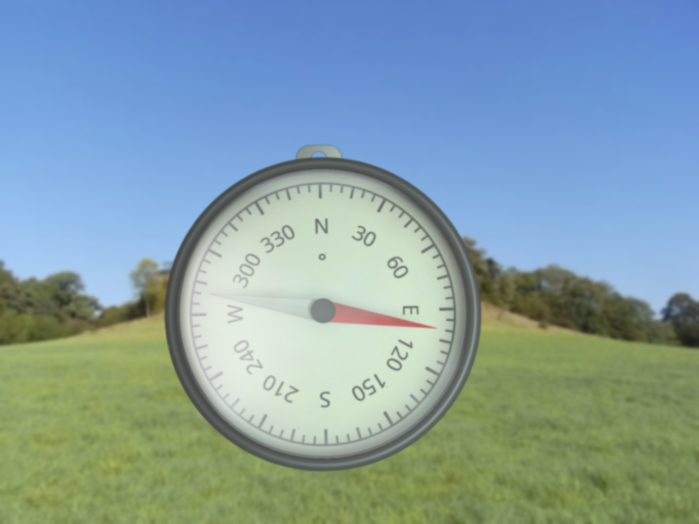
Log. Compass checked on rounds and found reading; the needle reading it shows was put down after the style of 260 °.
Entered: 100 °
